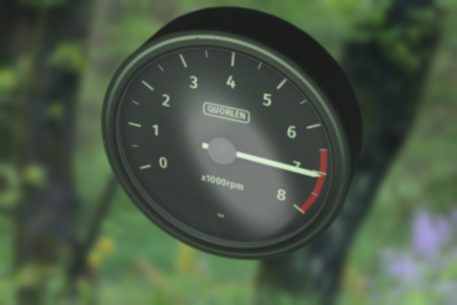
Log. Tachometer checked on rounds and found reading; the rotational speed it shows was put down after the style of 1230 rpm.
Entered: 7000 rpm
